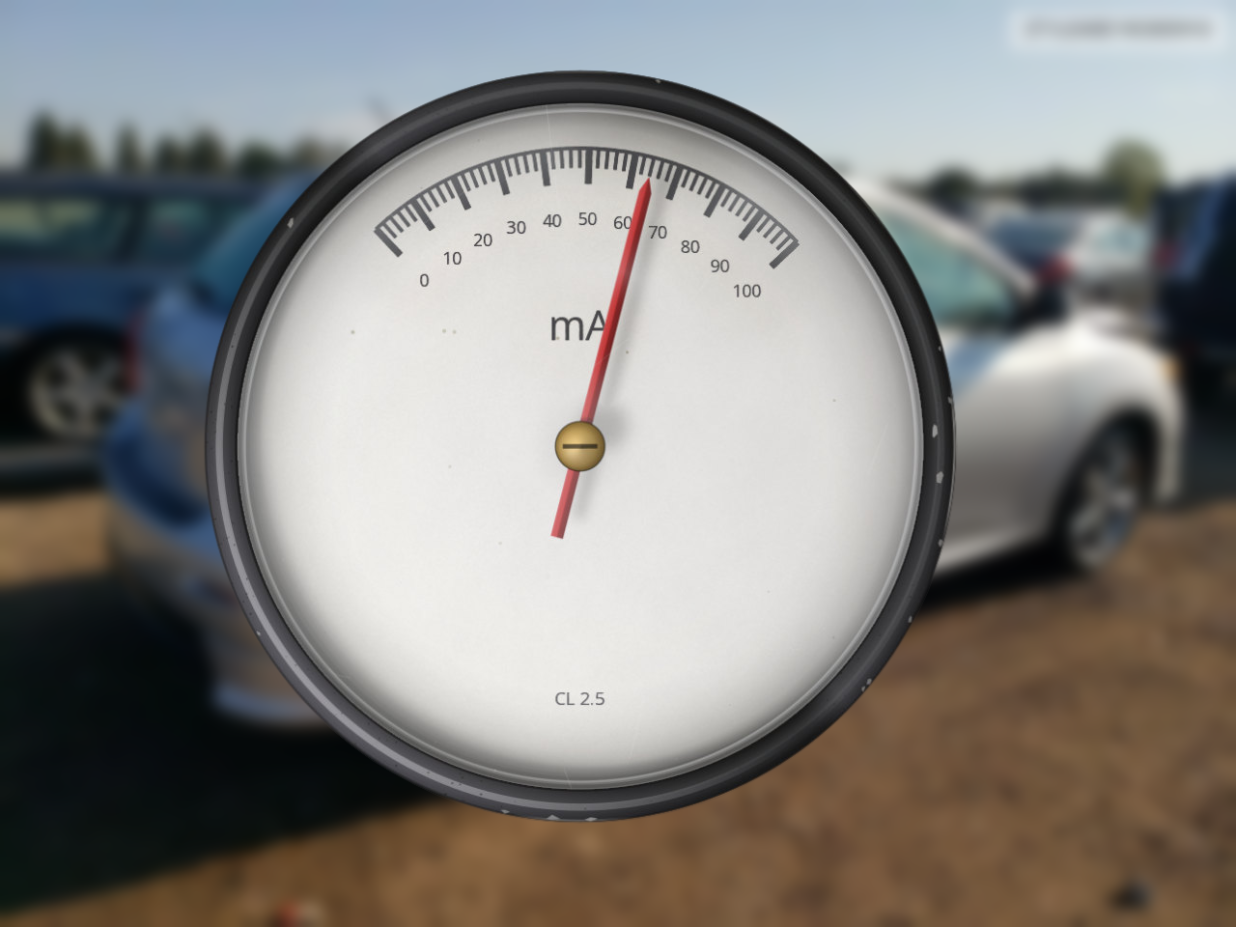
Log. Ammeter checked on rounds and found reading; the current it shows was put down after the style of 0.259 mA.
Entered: 64 mA
